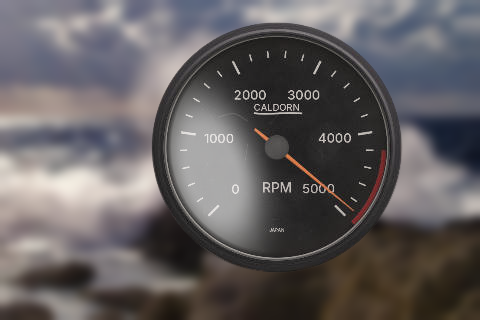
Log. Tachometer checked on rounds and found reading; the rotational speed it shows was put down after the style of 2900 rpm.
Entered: 4900 rpm
